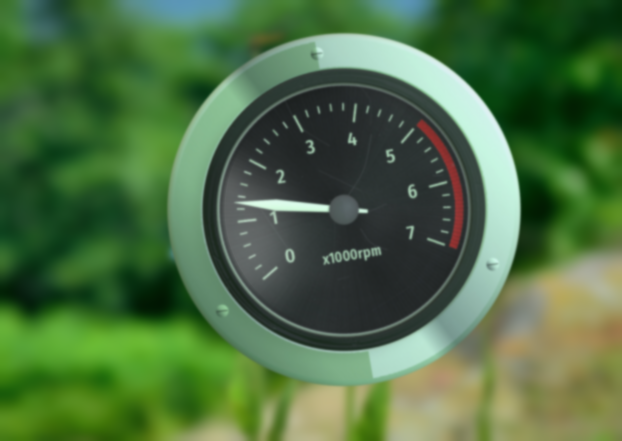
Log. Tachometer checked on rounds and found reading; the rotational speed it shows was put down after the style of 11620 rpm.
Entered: 1300 rpm
